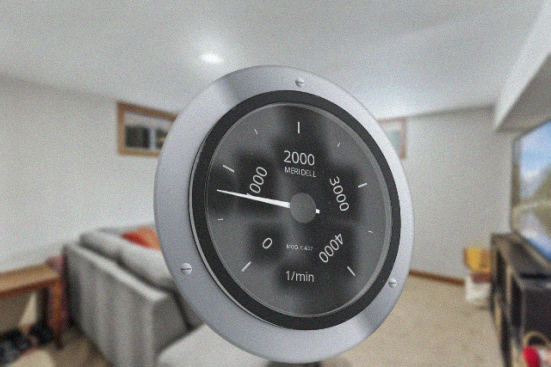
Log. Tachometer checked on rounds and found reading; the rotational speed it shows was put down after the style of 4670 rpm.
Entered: 750 rpm
